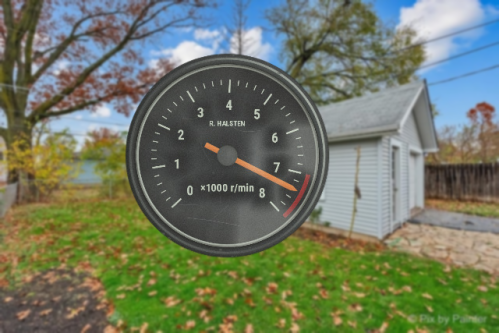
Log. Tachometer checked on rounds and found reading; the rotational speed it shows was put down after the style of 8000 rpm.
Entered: 7400 rpm
